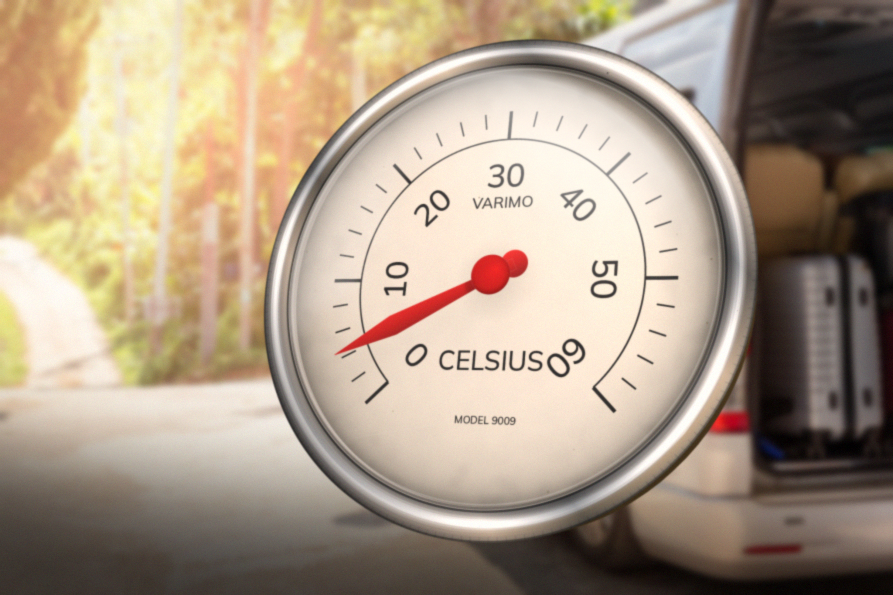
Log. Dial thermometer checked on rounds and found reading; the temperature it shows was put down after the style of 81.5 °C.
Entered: 4 °C
